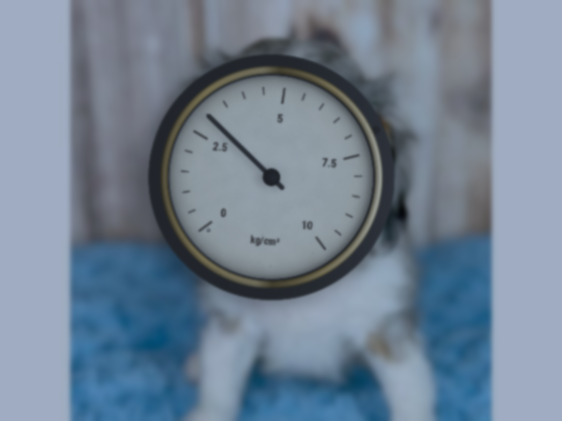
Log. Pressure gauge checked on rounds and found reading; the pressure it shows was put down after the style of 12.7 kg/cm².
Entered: 3 kg/cm²
